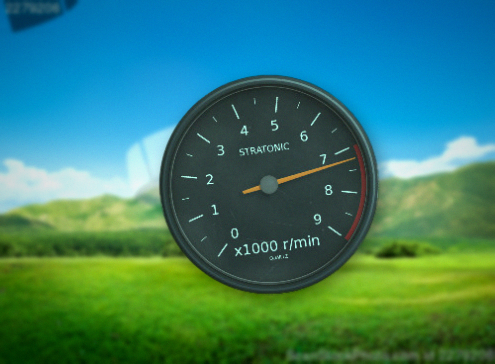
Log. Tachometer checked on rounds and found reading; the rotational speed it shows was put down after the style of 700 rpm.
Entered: 7250 rpm
